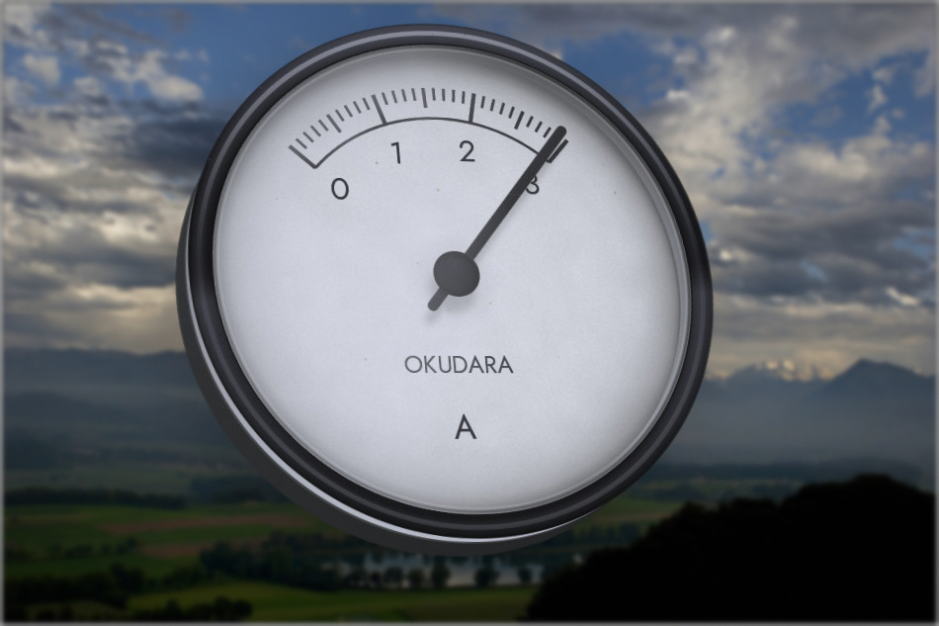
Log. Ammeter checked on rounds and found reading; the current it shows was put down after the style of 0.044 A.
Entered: 2.9 A
